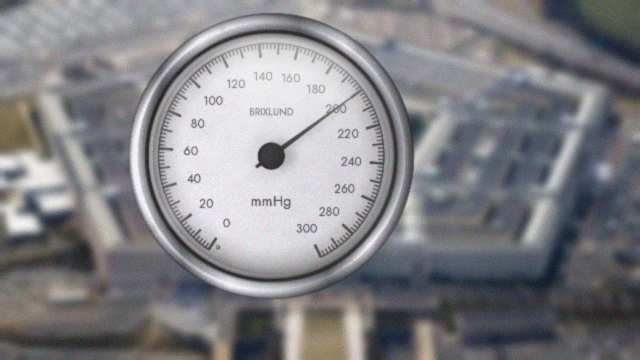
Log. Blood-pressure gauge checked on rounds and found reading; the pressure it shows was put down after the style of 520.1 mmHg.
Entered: 200 mmHg
